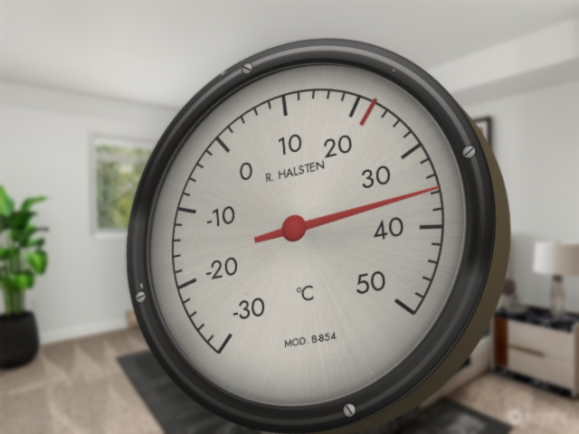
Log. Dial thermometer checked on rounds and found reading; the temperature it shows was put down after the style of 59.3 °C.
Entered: 36 °C
